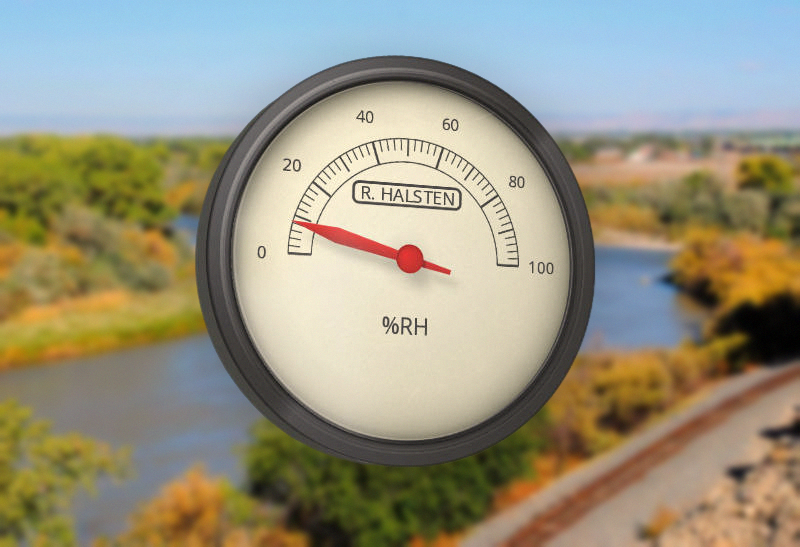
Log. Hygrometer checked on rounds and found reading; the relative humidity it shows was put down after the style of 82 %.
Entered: 8 %
